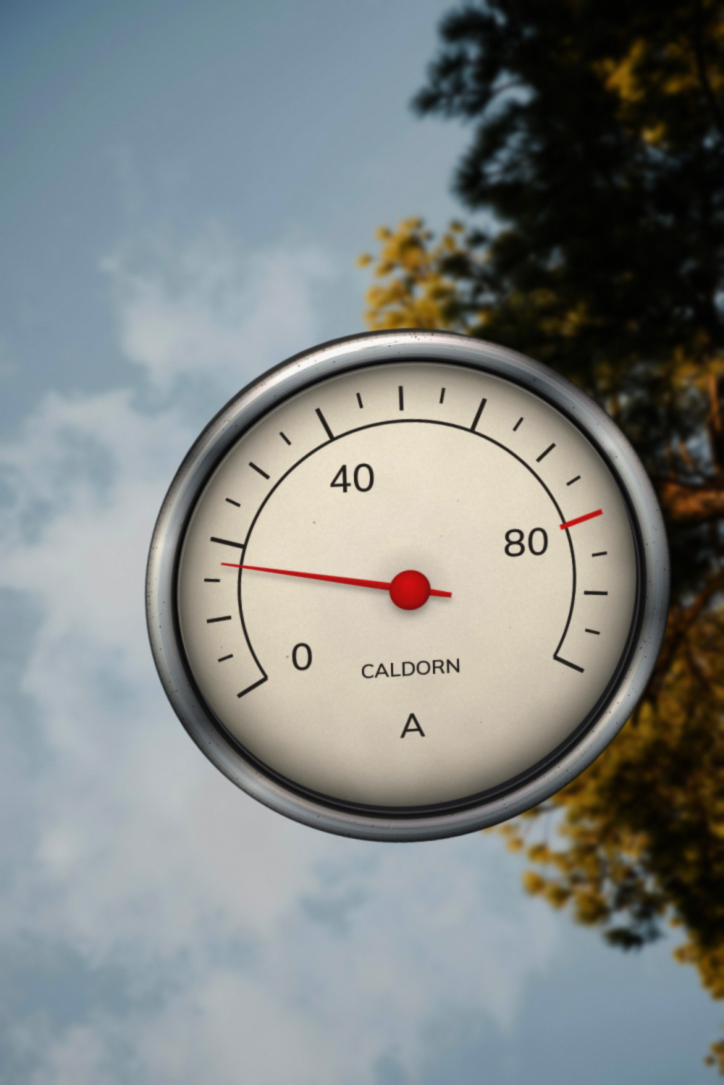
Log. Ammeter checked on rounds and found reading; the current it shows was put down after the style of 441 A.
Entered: 17.5 A
